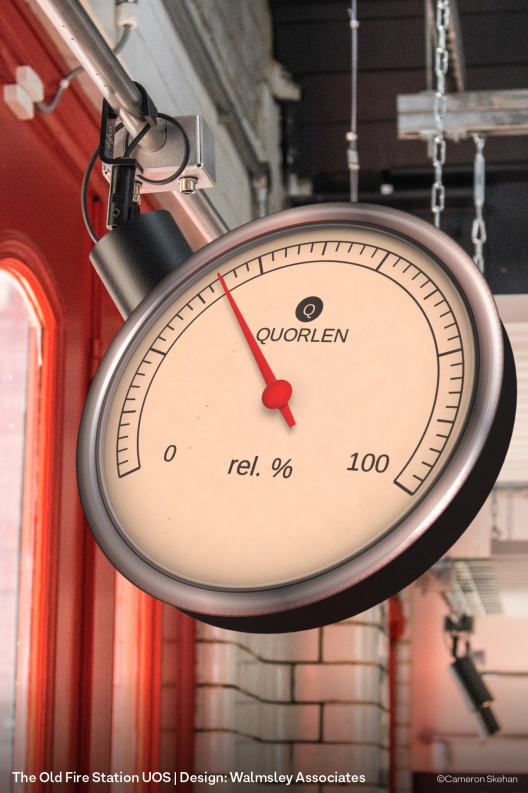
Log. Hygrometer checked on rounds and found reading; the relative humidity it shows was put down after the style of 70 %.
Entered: 34 %
